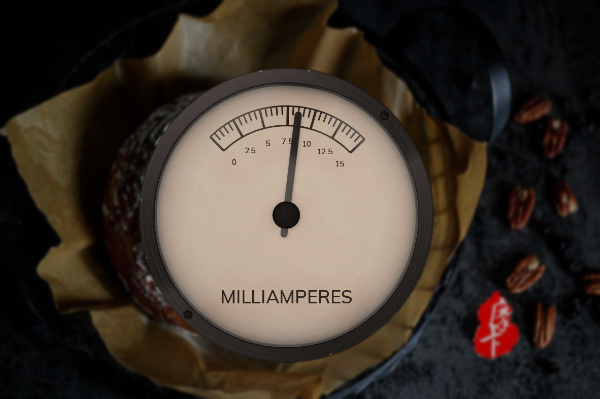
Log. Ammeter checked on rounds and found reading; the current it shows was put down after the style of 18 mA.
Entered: 8.5 mA
